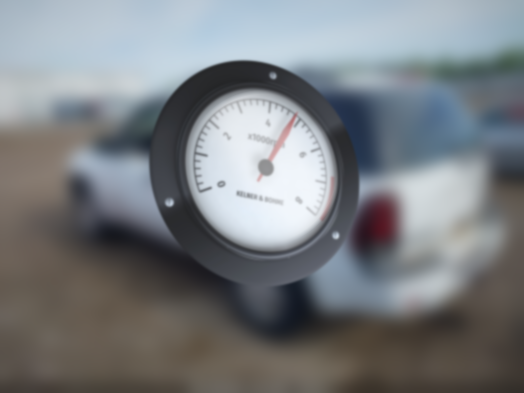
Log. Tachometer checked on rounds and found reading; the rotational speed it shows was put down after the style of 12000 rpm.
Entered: 4800 rpm
